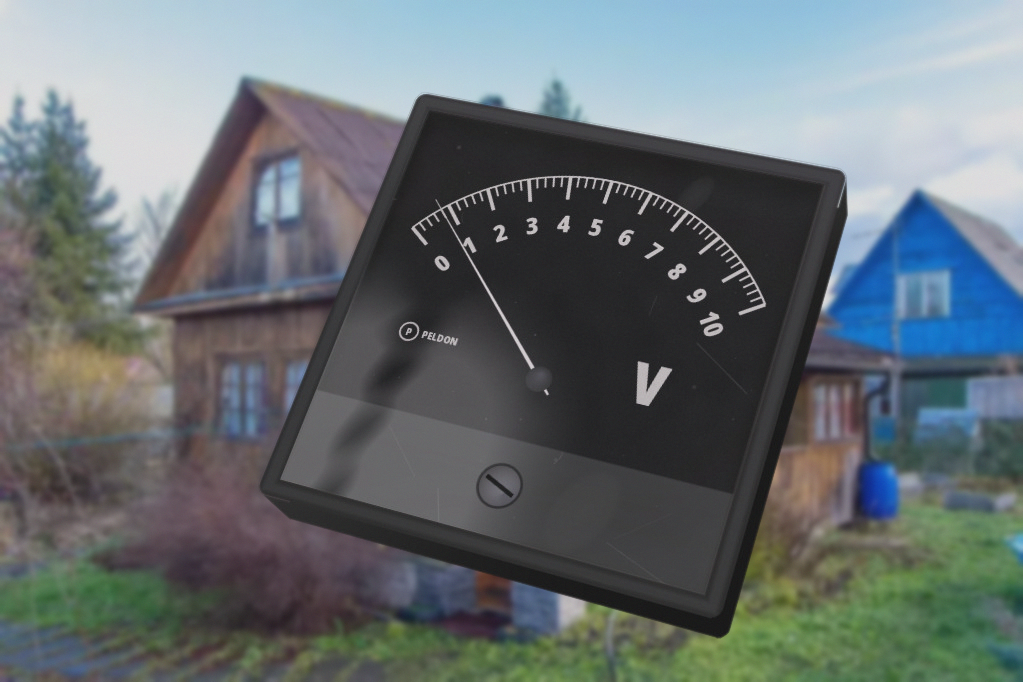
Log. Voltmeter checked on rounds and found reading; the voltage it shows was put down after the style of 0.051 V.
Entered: 0.8 V
